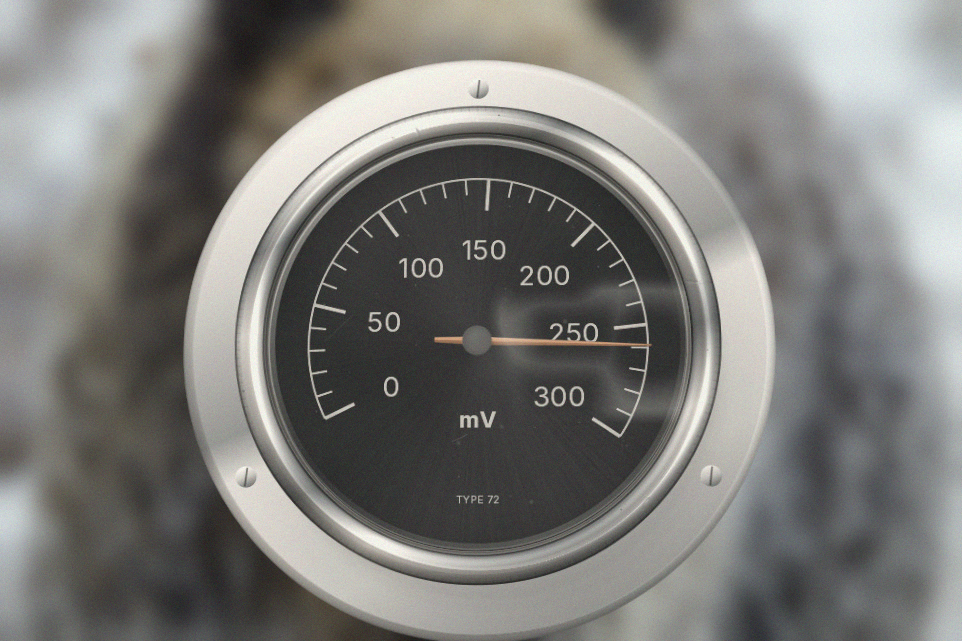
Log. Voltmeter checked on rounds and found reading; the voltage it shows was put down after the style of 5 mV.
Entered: 260 mV
